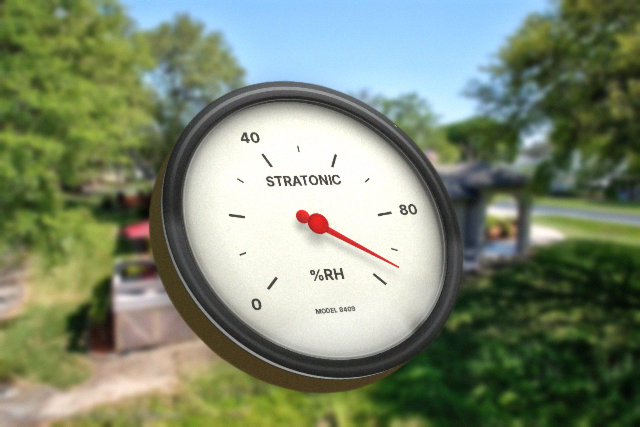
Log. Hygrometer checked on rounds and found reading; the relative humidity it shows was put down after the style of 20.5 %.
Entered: 95 %
